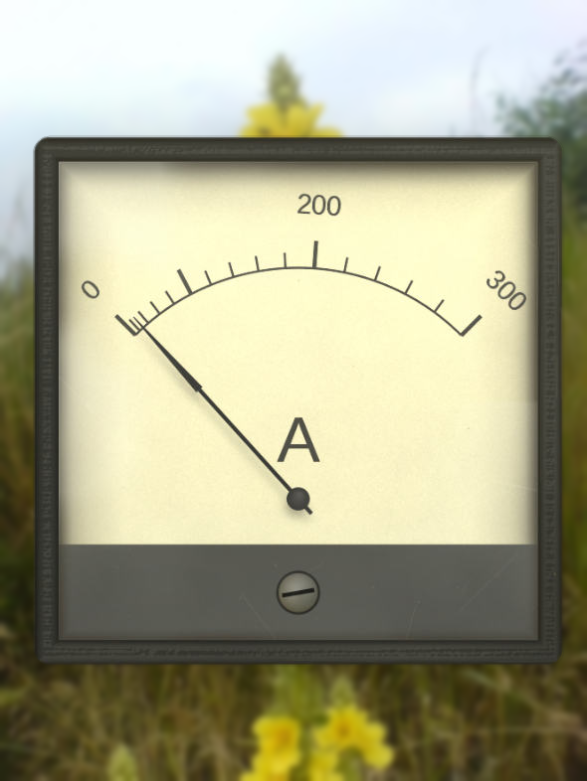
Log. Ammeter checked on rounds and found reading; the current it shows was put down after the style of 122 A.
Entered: 30 A
